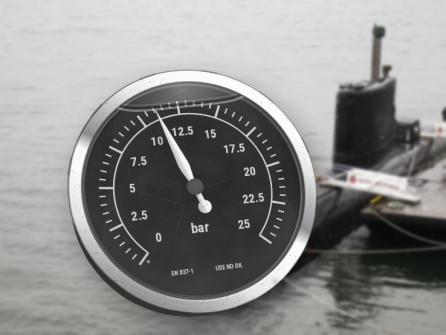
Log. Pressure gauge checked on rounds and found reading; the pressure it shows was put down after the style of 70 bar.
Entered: 11 bar
